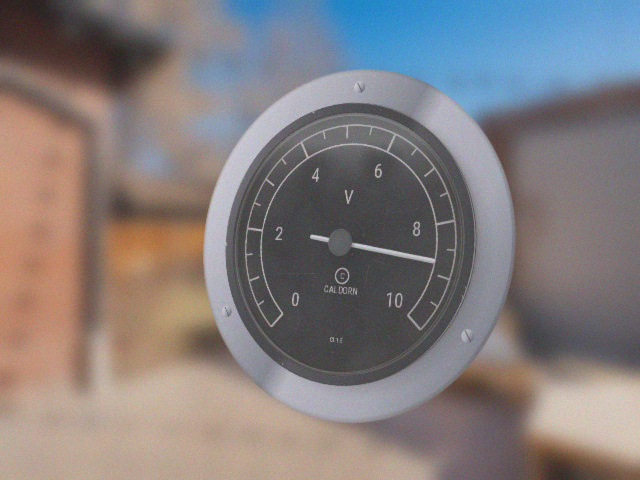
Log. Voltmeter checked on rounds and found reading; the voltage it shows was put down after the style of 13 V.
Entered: 8.75 V
